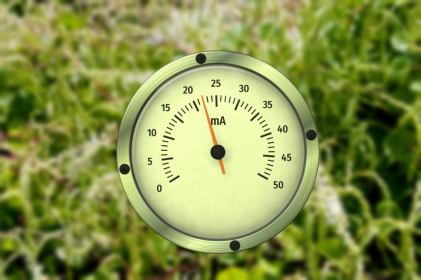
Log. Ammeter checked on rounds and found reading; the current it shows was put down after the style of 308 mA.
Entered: 22 mA
